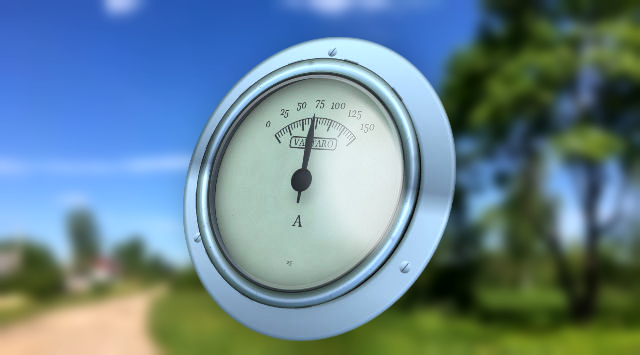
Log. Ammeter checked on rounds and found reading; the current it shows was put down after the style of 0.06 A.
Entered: 75 A
